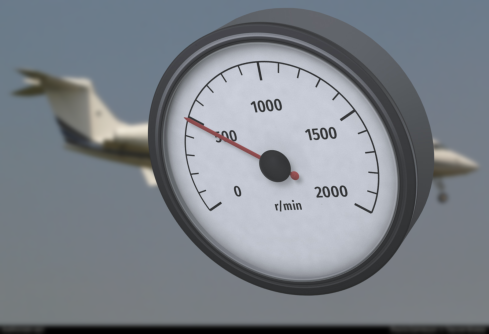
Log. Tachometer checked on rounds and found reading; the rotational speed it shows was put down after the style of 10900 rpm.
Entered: 500 rpm
